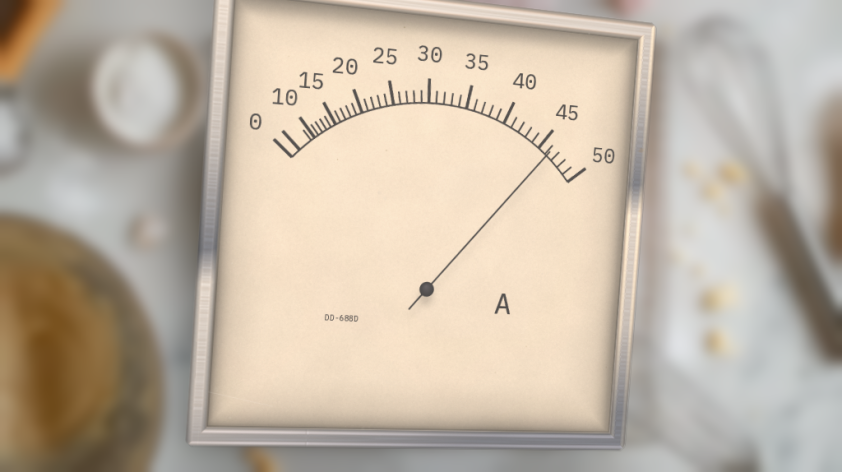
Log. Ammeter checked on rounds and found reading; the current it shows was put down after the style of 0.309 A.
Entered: 46 A
